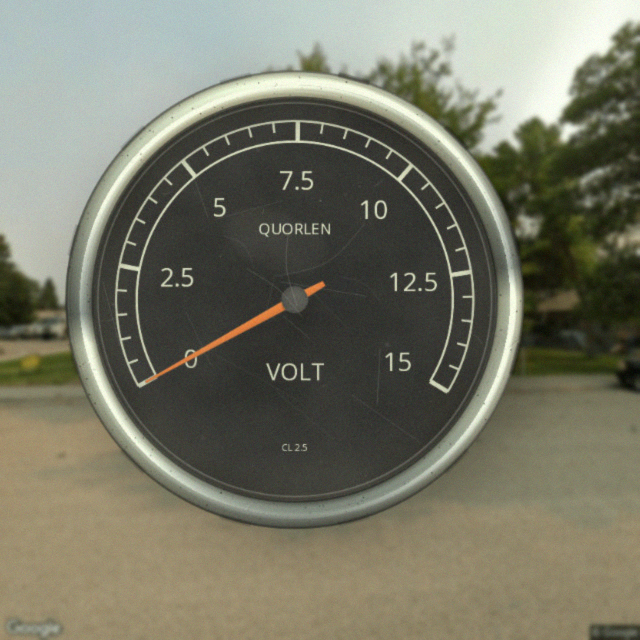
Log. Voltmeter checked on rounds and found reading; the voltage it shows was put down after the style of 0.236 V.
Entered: 0 V
